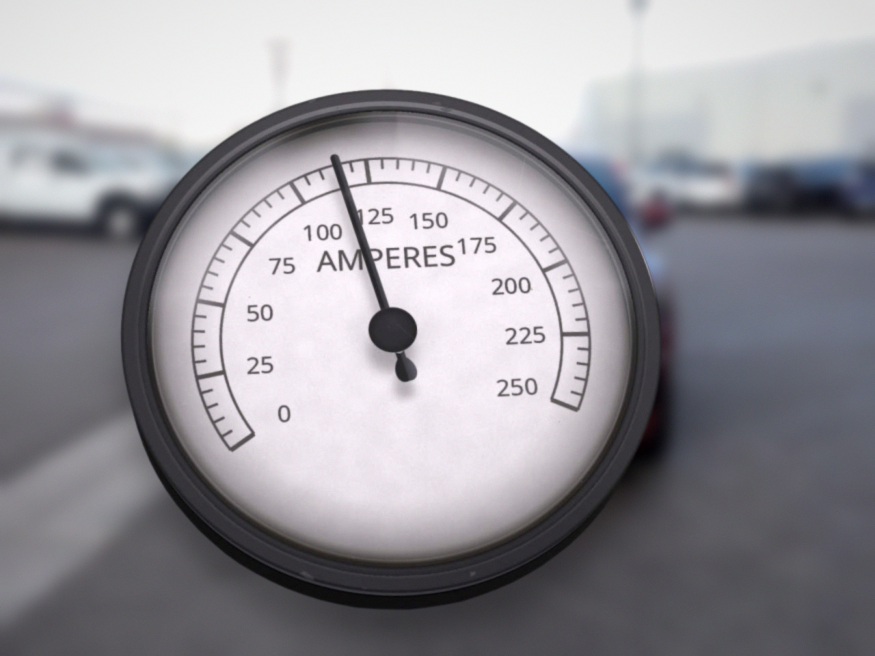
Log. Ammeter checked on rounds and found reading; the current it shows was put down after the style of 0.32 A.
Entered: 115 A
